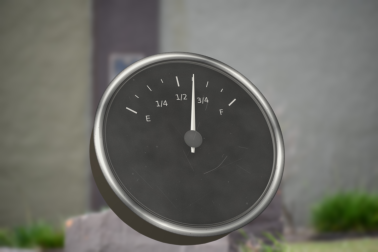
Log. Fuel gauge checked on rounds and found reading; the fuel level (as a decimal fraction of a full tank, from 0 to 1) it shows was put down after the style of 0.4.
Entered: 0.625
